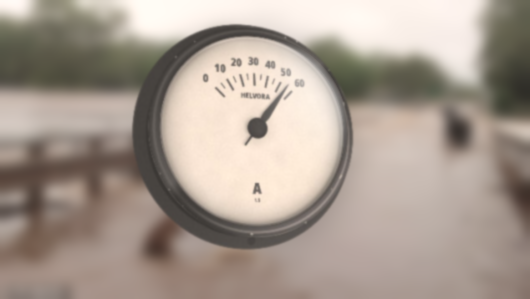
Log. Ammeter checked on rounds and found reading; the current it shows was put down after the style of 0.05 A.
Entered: 55 A
